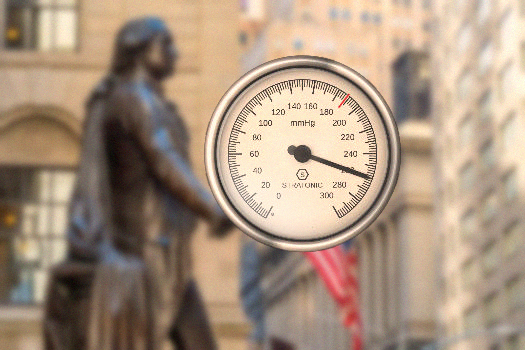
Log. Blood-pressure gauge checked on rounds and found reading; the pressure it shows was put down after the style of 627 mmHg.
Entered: 260 mmHg
